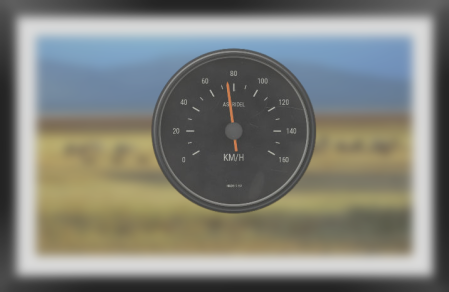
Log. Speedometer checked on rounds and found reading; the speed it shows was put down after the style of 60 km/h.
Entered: 75 km/h
